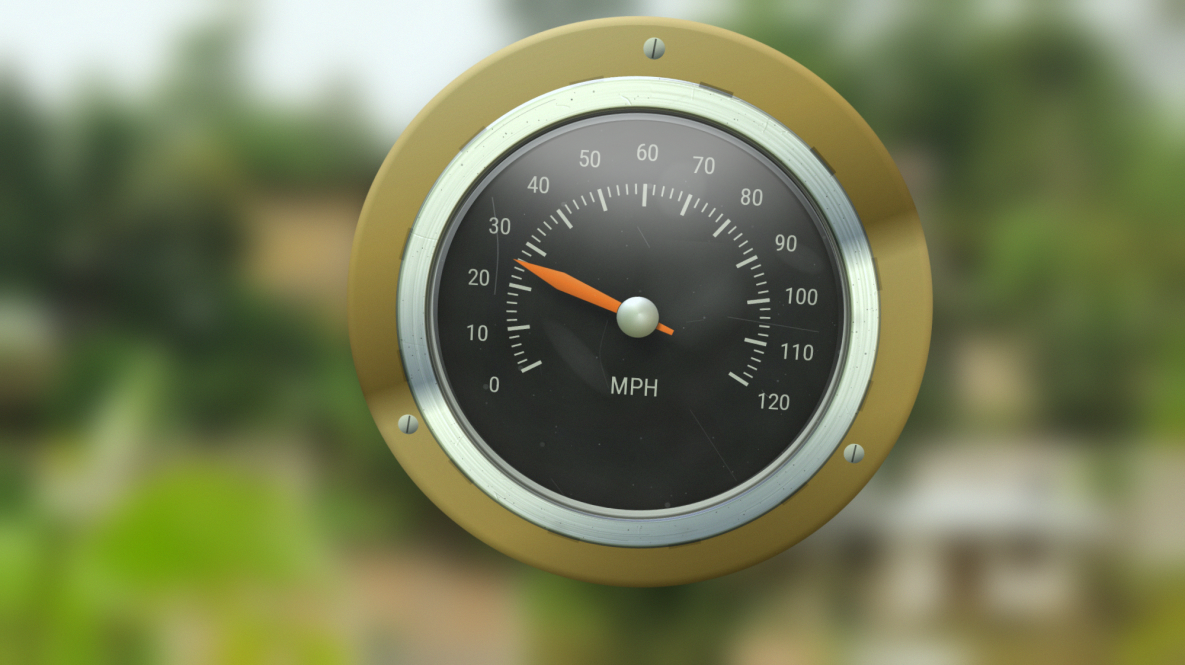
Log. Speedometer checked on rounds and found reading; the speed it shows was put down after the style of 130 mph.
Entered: 26 mph
